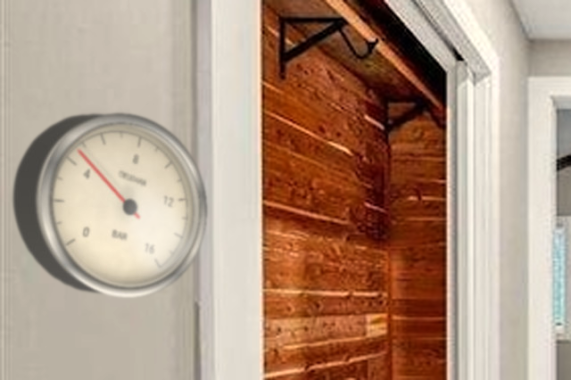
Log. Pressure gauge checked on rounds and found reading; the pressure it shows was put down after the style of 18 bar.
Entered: 4.5 bar
